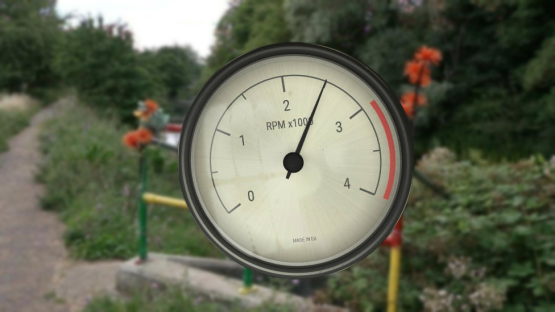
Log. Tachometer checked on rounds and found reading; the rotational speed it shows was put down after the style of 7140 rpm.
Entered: 2500 rpm
